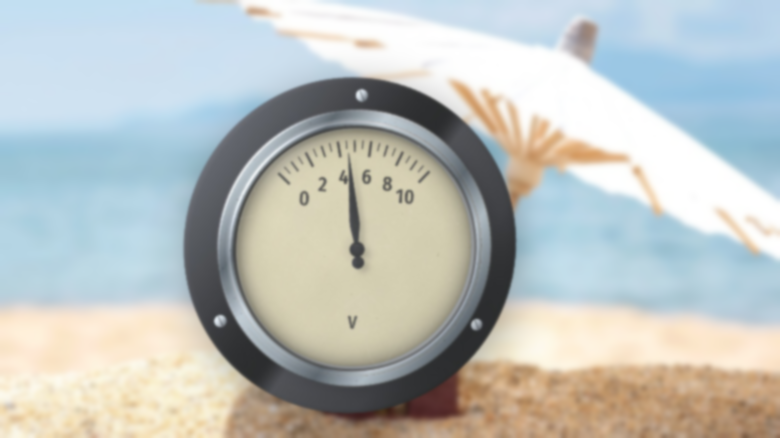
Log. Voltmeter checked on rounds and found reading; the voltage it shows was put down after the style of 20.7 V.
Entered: 4.5 V
